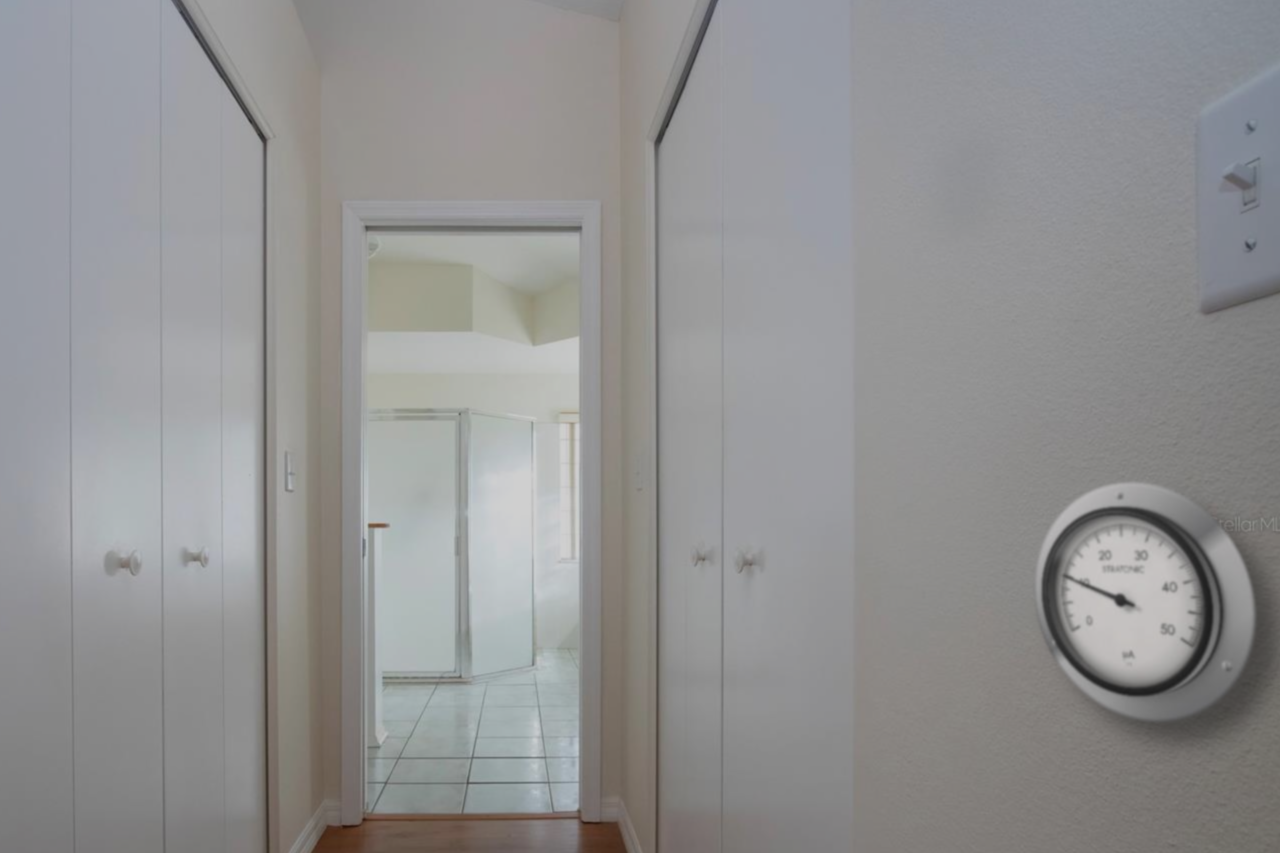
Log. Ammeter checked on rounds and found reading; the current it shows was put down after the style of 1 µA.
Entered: 10 µA
